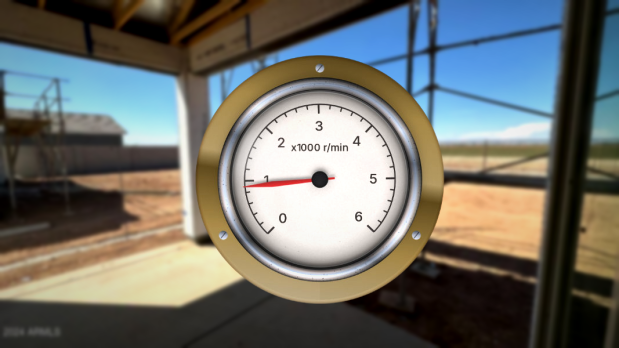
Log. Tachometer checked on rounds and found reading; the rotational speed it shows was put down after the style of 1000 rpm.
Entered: 900 rpm
